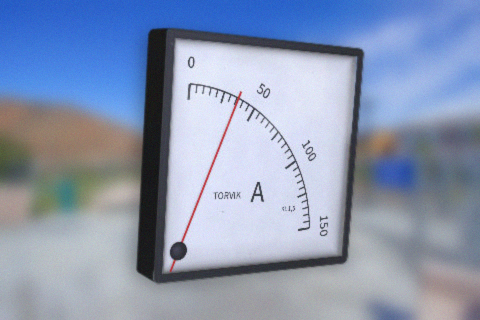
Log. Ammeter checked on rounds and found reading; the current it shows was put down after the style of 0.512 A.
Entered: 35 A
